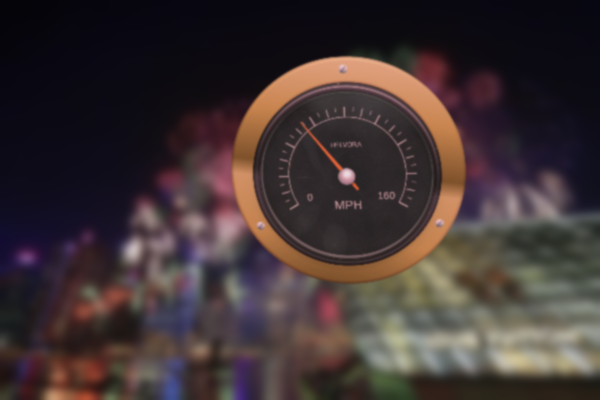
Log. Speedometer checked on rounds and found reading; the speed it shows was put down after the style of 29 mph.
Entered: 55 mph
